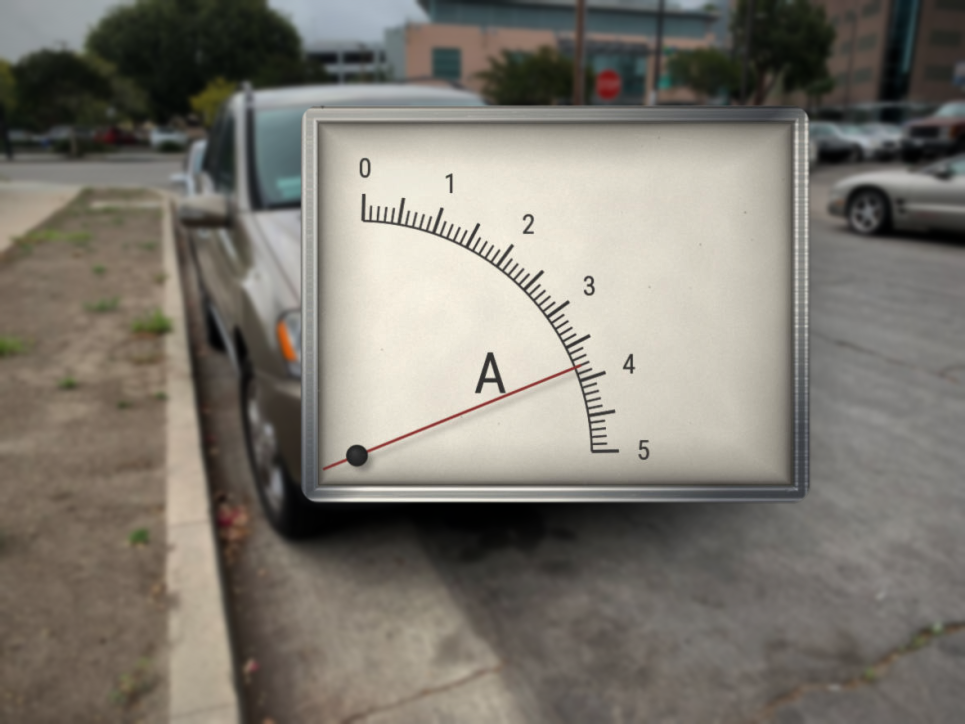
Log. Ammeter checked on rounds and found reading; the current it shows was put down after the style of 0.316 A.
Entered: 3.8 A
